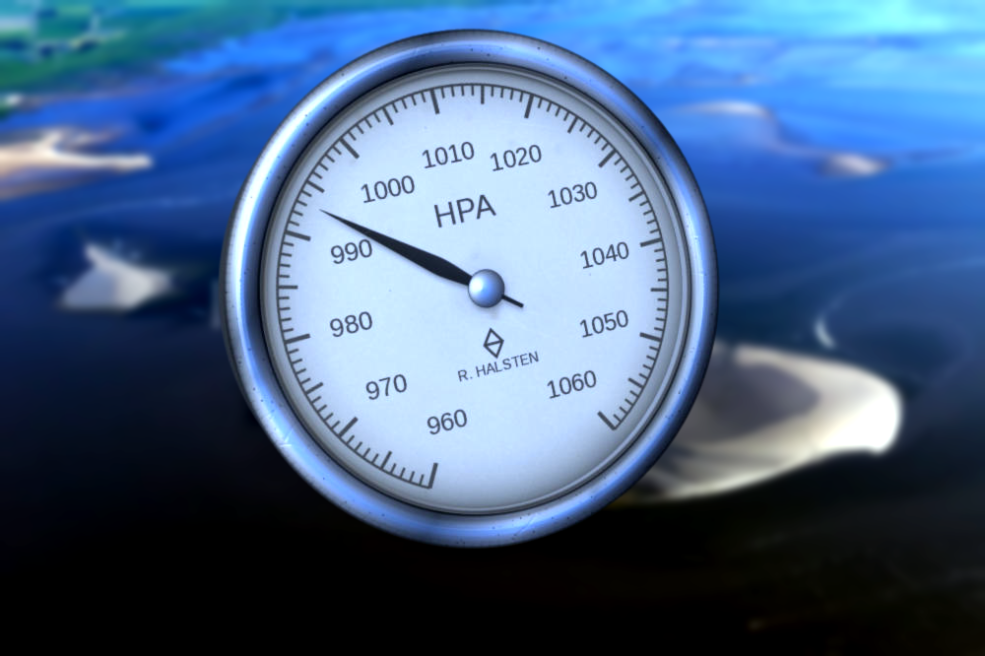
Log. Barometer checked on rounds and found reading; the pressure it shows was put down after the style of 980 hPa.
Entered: 993 hPa
